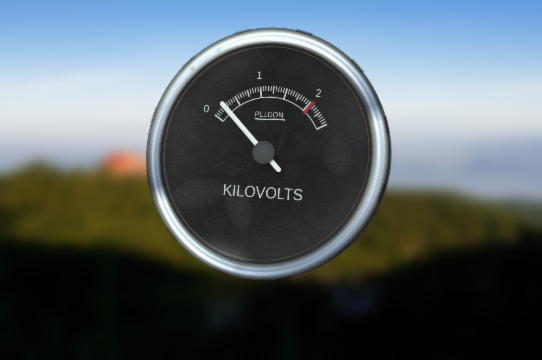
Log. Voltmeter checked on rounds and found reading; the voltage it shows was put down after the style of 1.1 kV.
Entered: 0.25 kV
